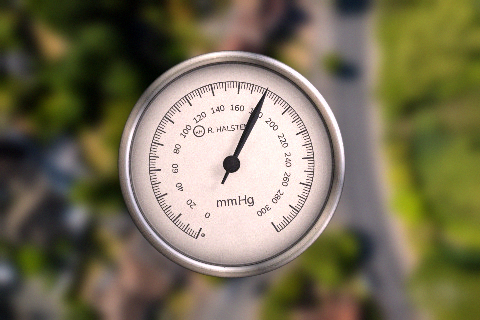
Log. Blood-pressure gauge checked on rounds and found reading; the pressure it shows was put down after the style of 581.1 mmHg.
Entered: 180 mmHg
